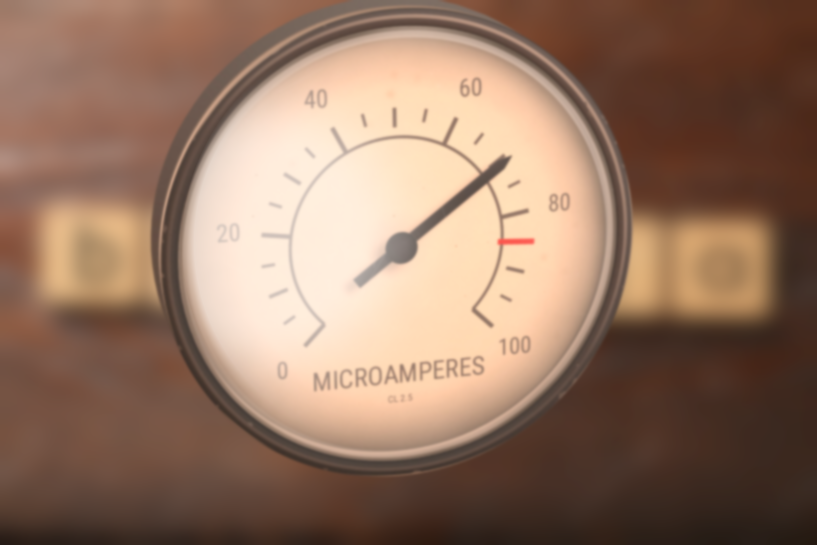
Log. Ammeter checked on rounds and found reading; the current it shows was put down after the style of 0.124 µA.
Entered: 70 µA
